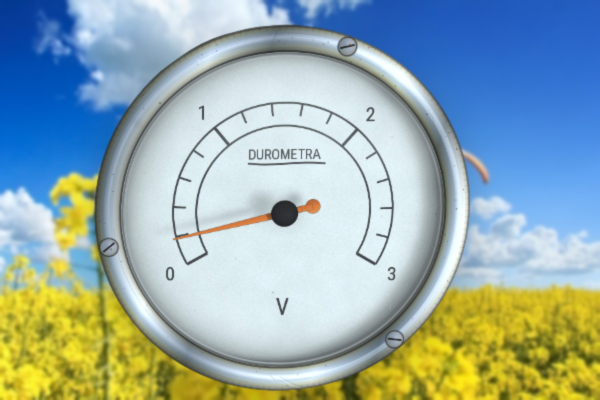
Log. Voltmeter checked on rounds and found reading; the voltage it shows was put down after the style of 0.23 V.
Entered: 0.2 V
